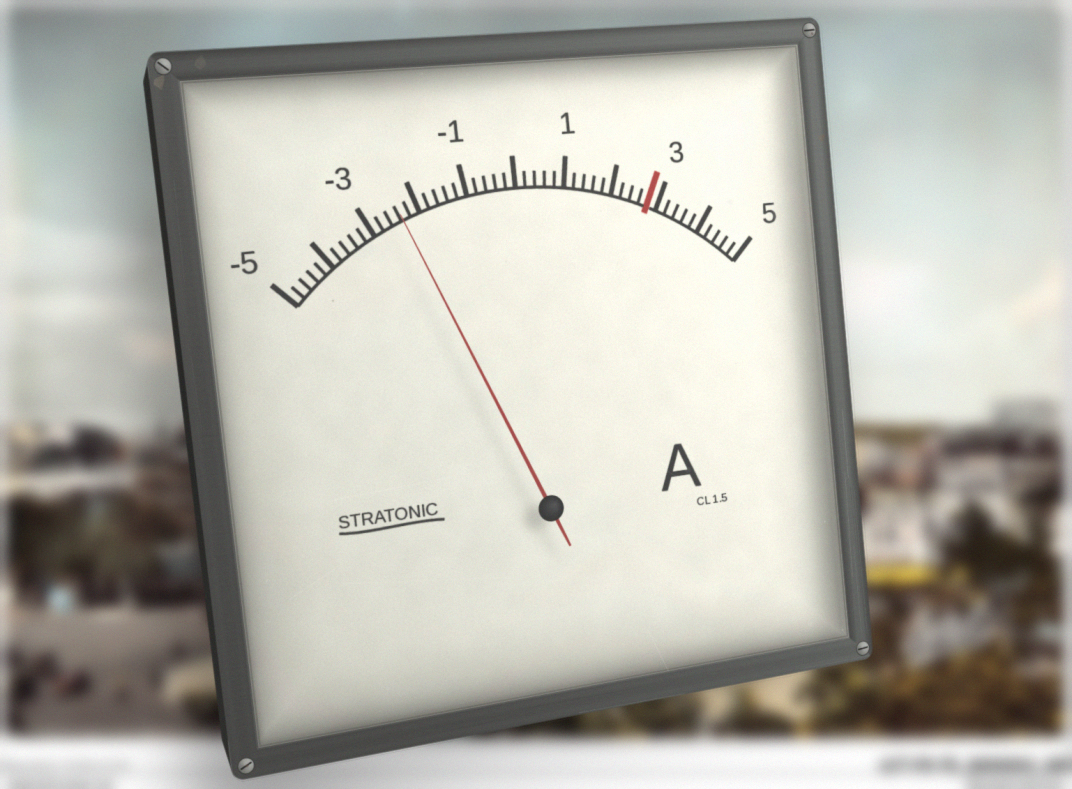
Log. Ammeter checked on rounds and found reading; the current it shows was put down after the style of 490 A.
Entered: -2.4 A
